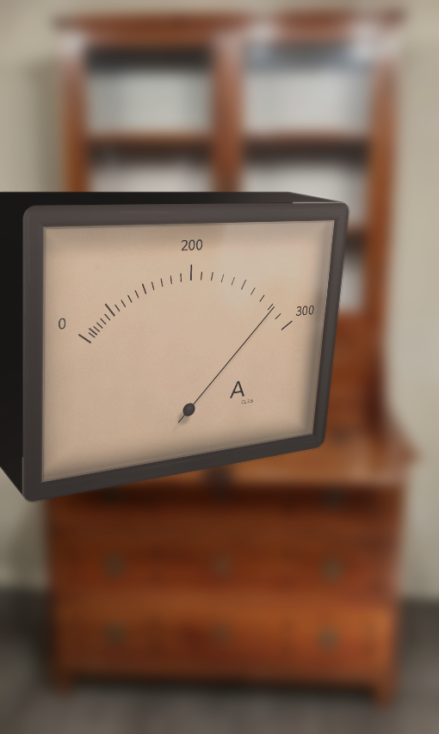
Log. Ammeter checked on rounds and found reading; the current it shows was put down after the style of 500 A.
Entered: 280 A
